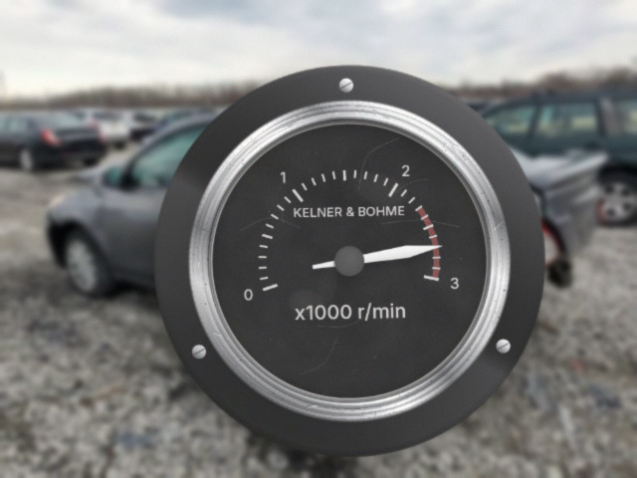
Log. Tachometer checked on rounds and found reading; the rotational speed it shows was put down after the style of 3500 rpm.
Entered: 2700 rpm
